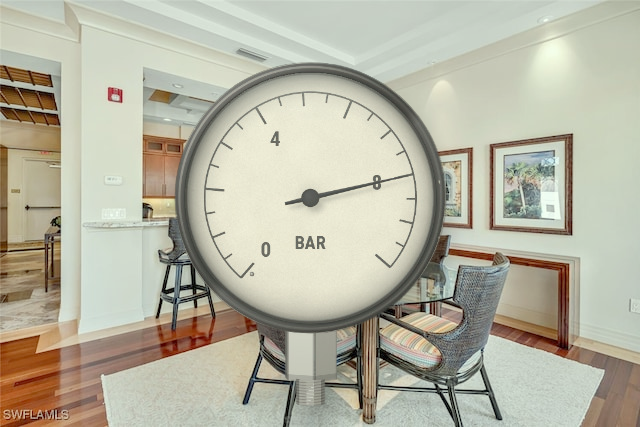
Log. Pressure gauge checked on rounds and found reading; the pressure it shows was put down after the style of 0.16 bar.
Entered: 8 bar
